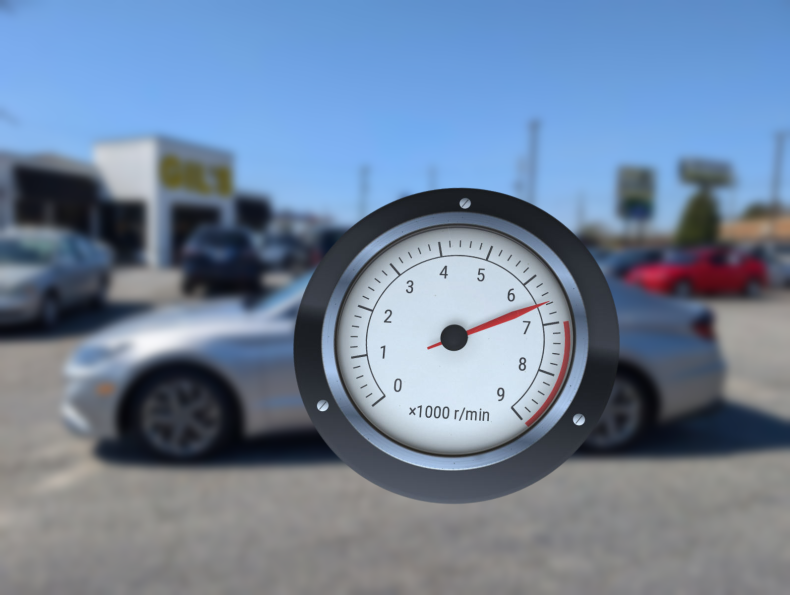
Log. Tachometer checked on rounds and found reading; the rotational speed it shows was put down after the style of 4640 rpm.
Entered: 6600 rpm
